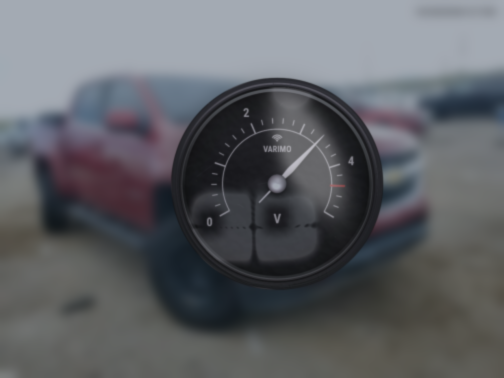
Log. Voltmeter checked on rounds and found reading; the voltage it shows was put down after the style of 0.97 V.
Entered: 3.4 V
